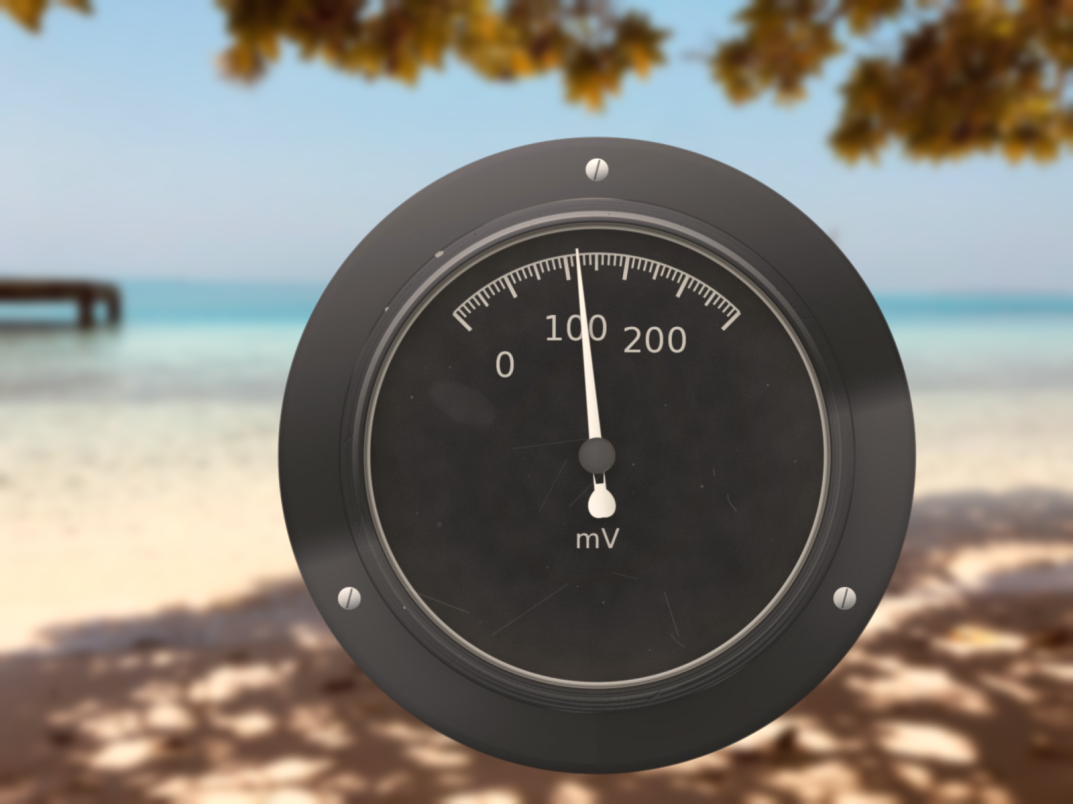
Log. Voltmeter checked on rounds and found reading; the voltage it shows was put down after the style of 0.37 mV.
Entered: 110 mV
